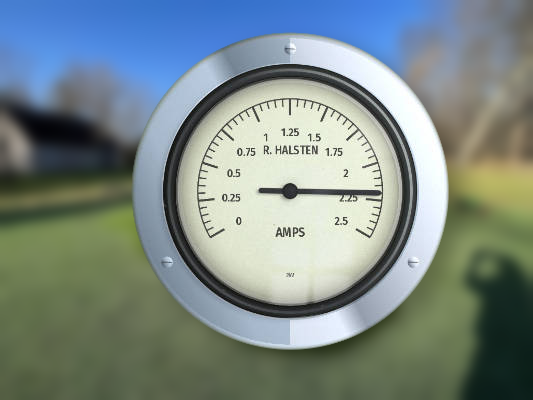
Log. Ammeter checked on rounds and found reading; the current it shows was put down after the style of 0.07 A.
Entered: 2.2 A
